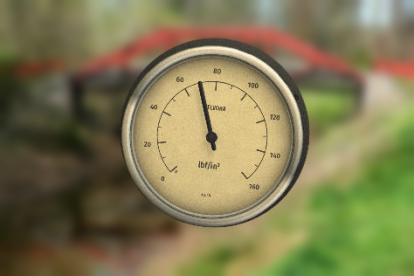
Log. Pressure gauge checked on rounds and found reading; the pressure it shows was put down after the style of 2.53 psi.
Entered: 70 psi
